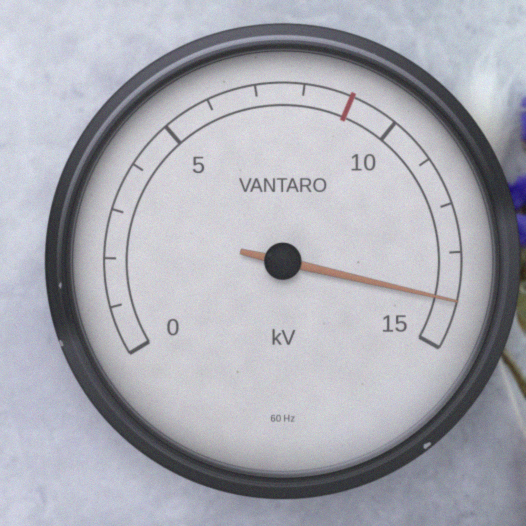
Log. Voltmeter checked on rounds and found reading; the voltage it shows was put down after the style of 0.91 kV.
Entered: 14 kV
